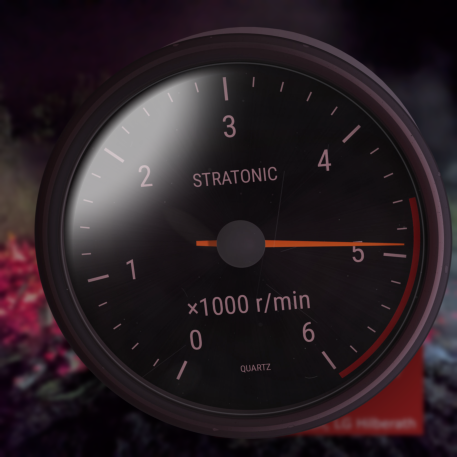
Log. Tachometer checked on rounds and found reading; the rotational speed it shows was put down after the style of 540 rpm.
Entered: 4900 rpm
